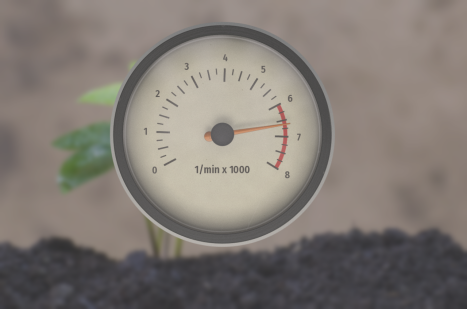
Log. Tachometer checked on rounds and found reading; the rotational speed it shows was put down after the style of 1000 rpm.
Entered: 6625 rpm
